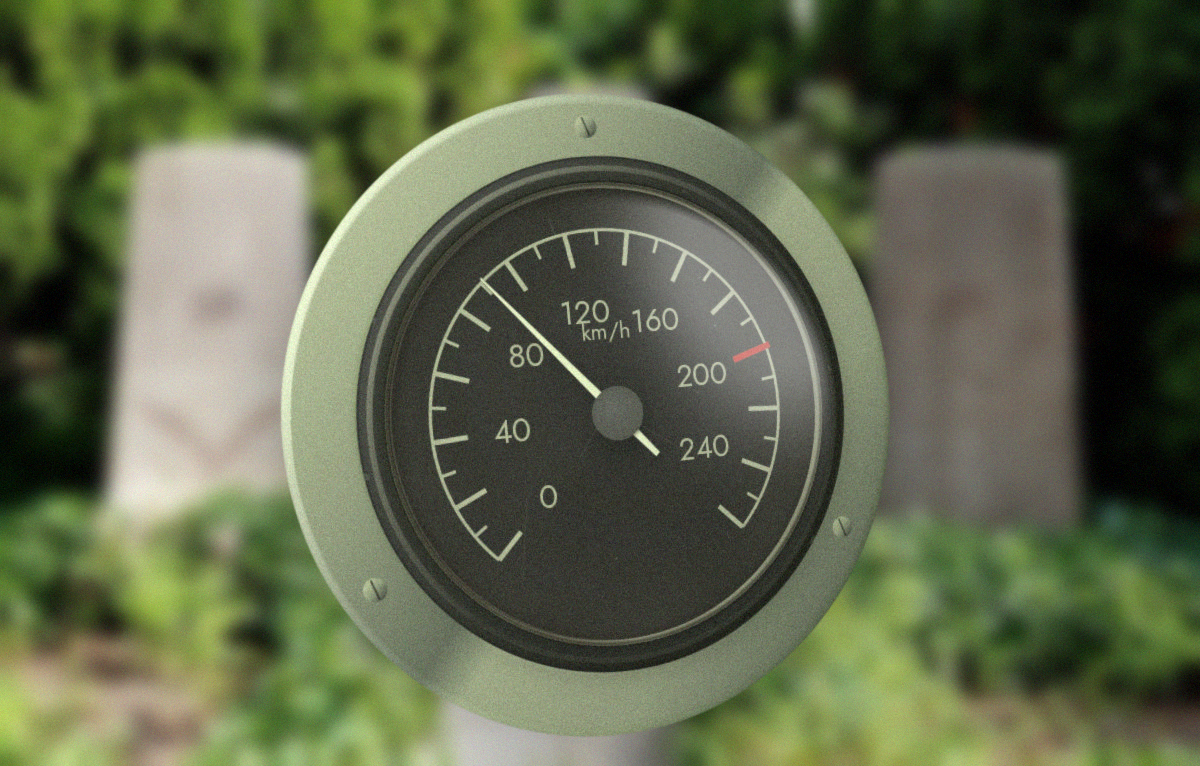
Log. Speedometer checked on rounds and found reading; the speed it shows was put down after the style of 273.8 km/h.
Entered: 90 km/h
